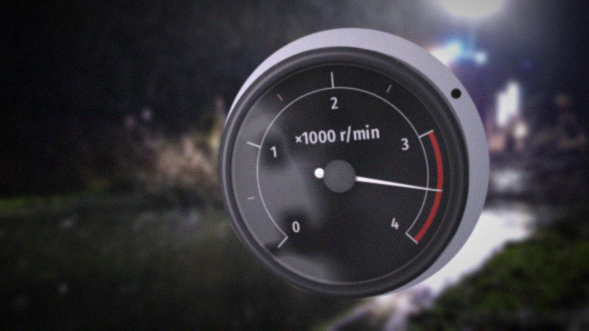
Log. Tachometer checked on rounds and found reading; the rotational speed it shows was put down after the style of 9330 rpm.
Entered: 3500 rpm
